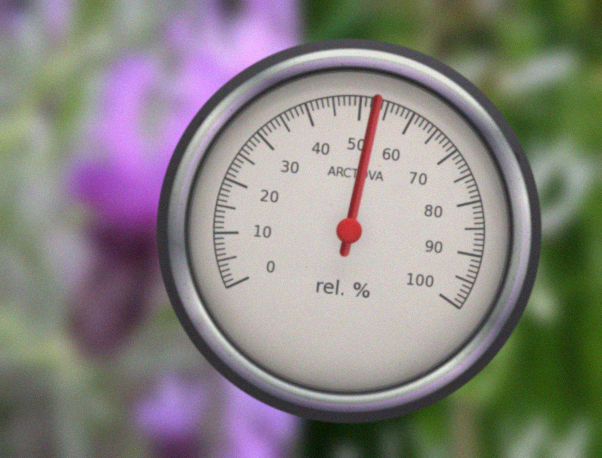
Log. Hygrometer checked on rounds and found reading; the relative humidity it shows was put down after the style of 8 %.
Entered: 53 %
